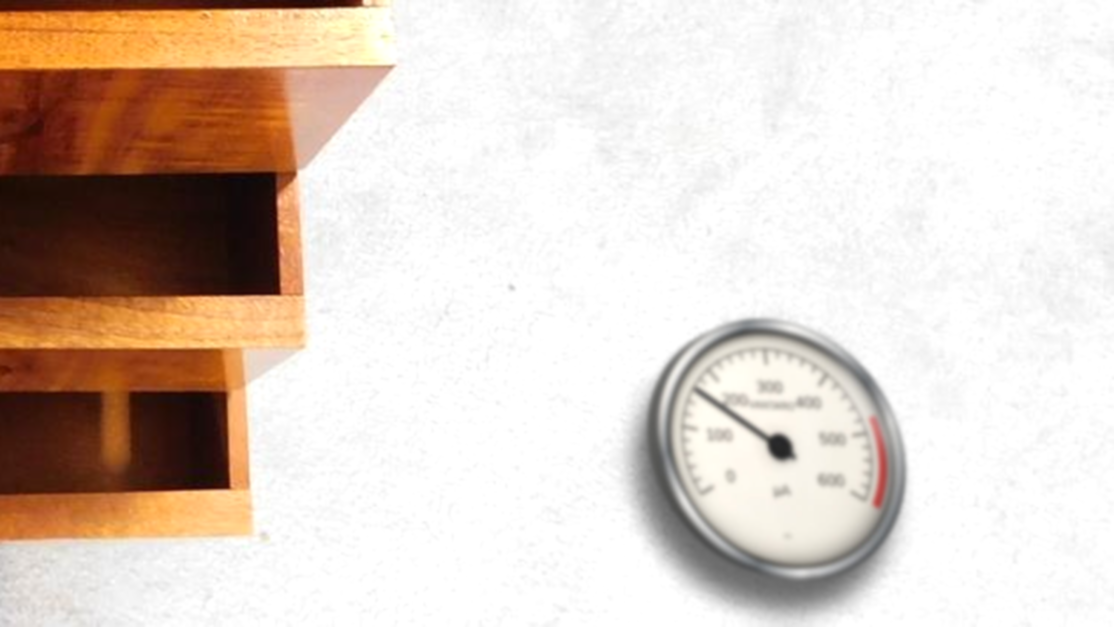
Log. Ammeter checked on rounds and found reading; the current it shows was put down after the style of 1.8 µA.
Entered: 160 µA
